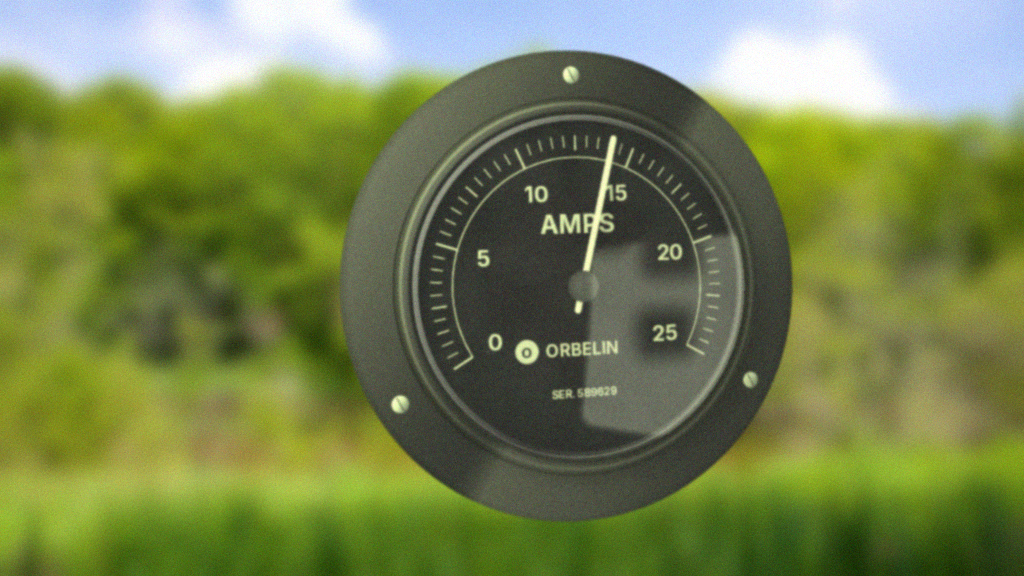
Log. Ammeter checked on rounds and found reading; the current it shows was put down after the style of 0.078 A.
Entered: 14 A
